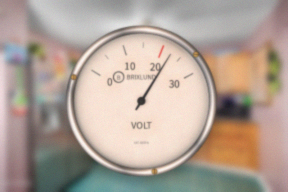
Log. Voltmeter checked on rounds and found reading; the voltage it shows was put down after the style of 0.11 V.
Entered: 22.5 V
